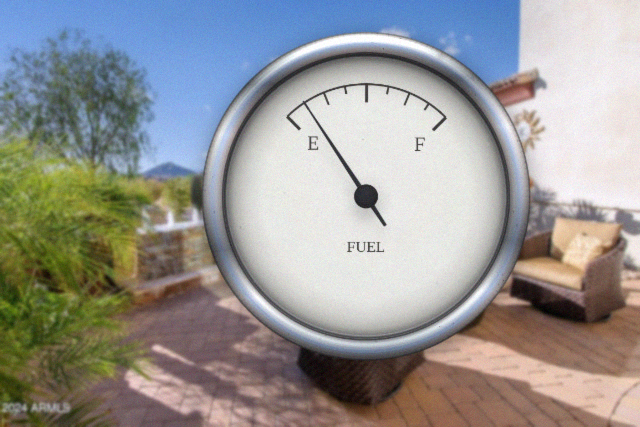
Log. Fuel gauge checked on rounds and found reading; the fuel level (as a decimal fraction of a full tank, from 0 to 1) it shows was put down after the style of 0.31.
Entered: 0.125
